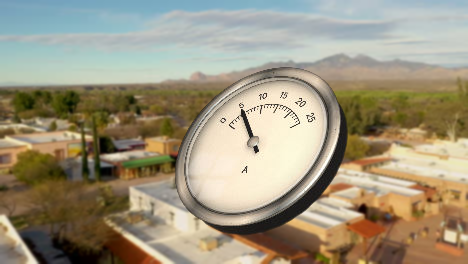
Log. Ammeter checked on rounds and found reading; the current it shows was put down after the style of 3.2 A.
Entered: 5 A
